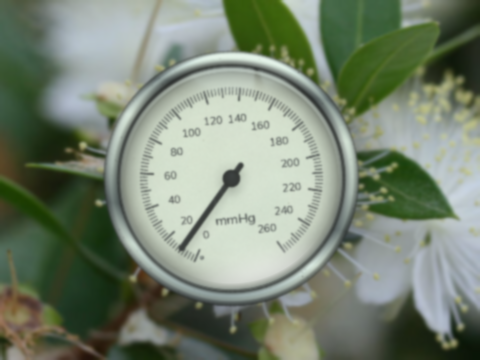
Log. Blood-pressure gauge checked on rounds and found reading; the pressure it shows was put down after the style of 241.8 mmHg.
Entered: 10 mmHg
